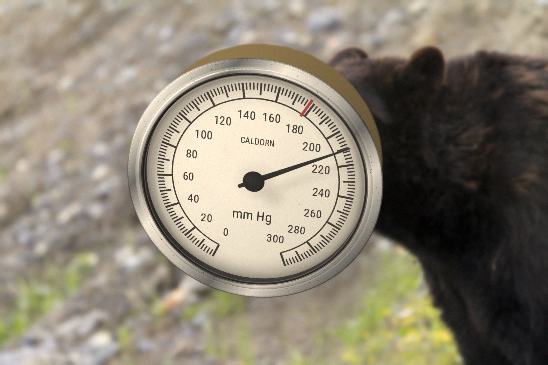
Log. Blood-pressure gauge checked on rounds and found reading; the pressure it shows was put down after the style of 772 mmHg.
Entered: 210 mmHg
